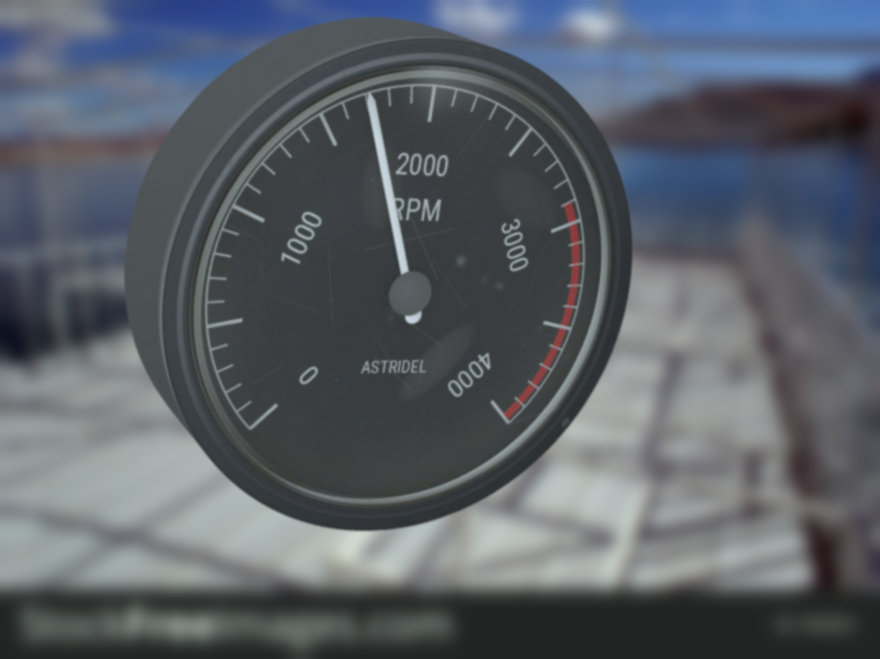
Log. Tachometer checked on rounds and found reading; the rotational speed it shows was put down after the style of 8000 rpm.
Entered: 1700 rpm
